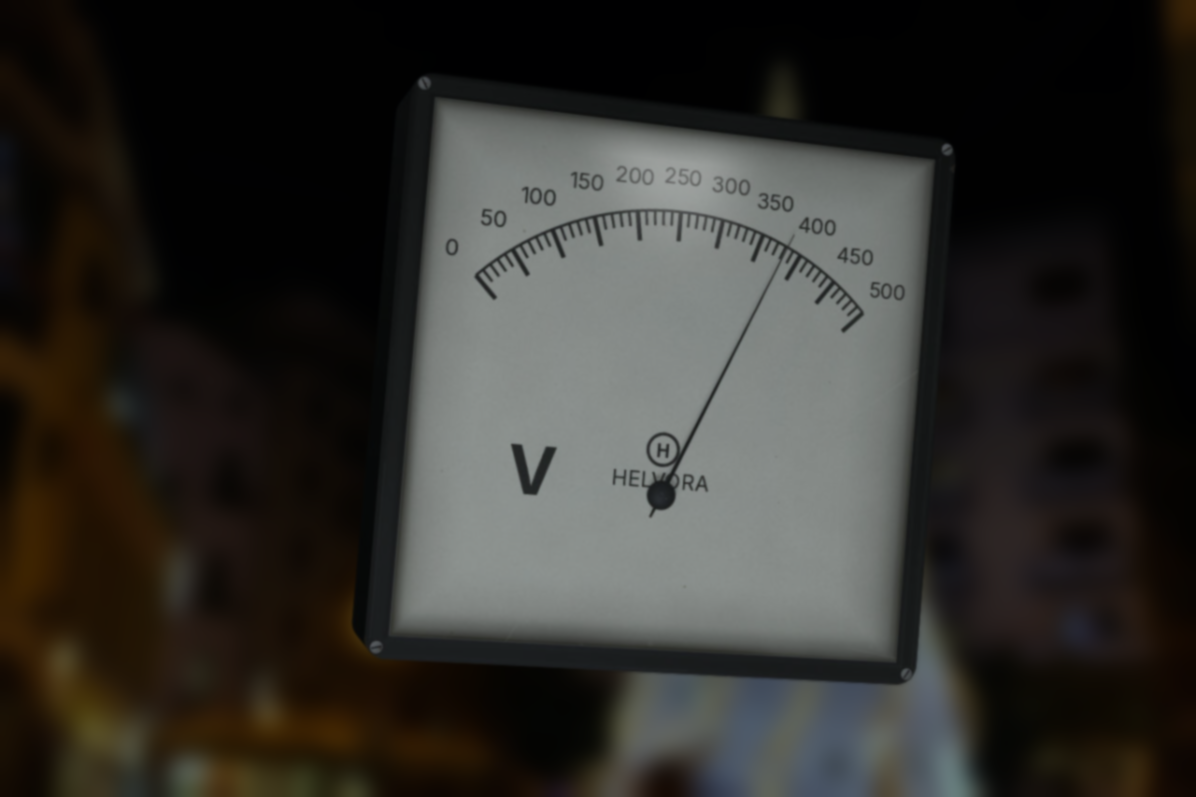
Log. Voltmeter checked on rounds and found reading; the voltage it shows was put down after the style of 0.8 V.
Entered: 380 V
